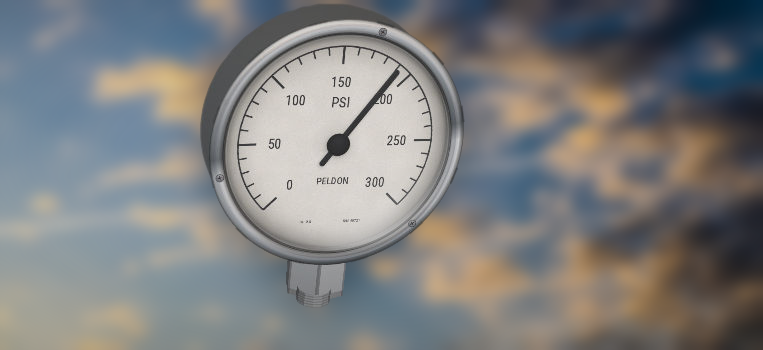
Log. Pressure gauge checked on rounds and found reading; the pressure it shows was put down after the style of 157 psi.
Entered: 190 psi
